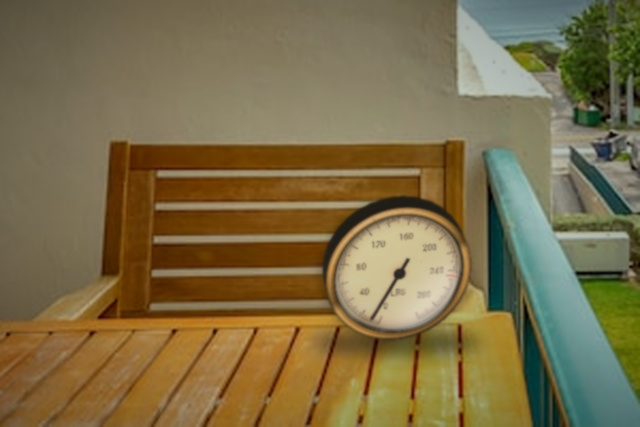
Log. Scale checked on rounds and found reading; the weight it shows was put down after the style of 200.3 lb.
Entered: 10 lb
